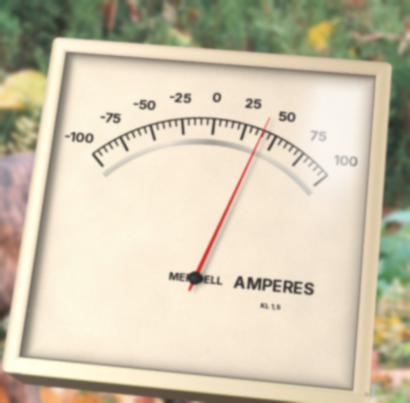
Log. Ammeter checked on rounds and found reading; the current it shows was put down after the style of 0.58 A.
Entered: 40 A
